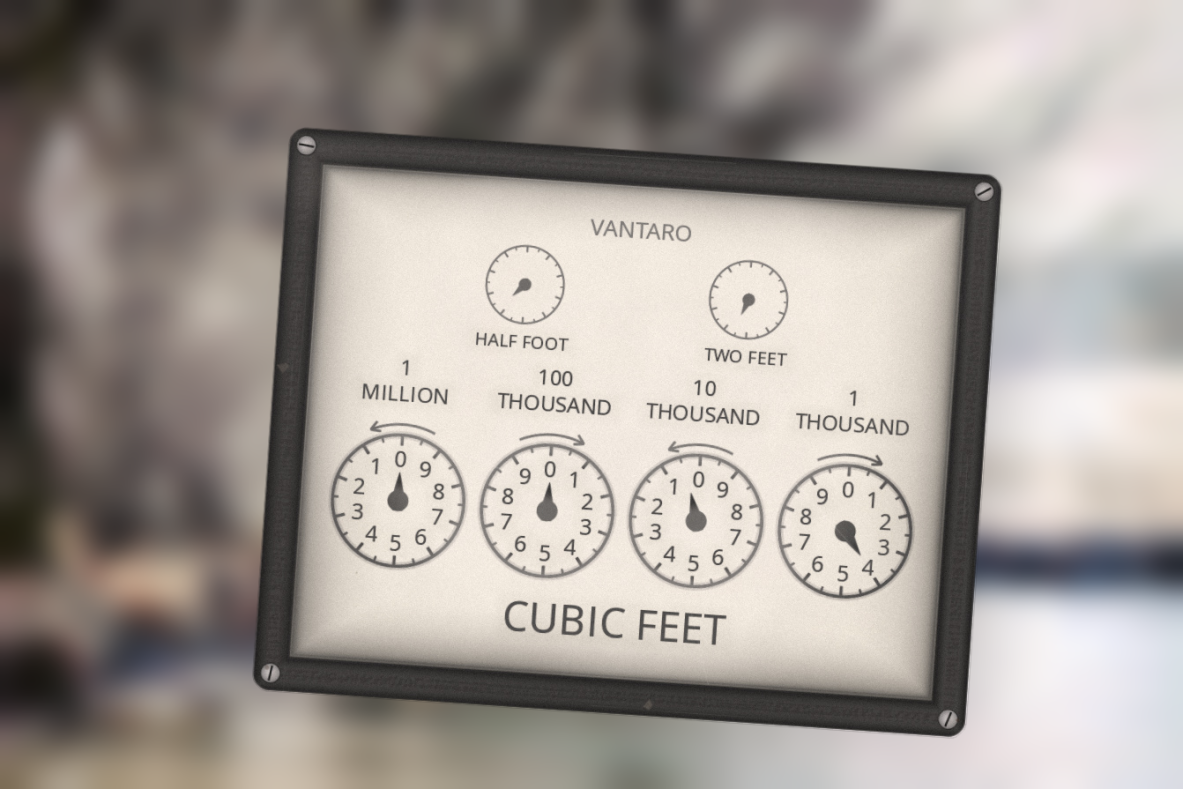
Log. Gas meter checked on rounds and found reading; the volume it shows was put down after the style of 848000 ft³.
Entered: 400 ft³
